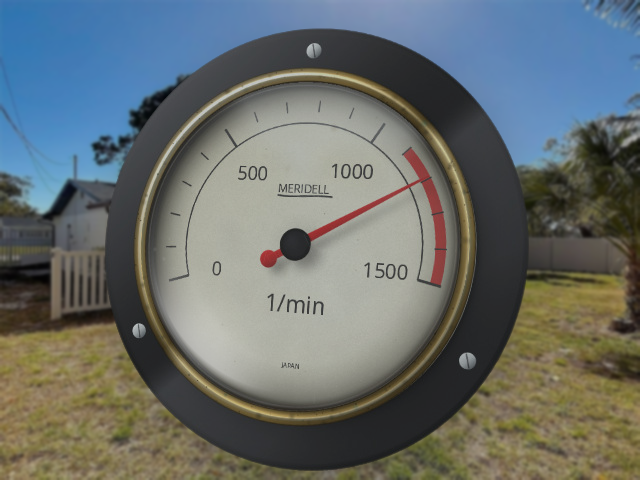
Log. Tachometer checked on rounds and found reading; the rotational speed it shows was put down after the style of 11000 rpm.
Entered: 1200 rpm
